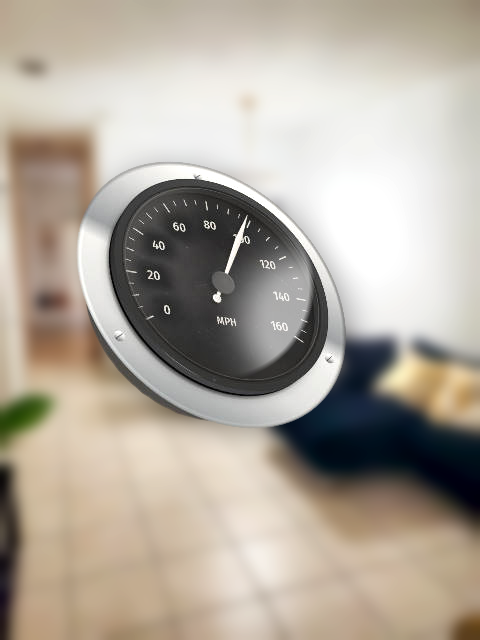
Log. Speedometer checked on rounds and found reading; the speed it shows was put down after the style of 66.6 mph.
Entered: 97.5 mph
